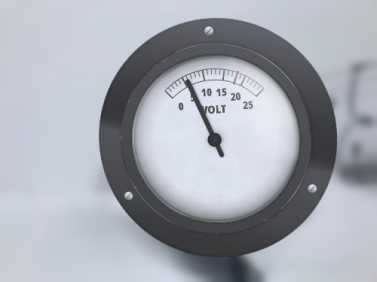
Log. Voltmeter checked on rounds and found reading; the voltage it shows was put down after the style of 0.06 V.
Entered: 6 V
